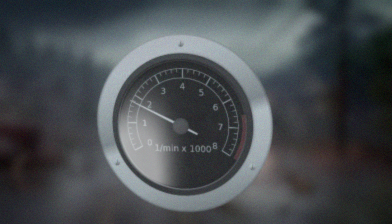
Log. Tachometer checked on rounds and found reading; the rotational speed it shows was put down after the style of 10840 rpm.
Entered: 1800 rpm
